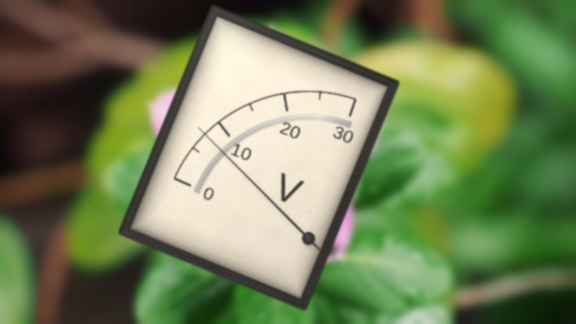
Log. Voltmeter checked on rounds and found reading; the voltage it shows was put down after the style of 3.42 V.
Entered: 7.5 V
